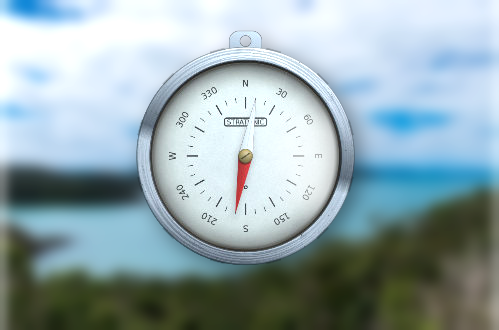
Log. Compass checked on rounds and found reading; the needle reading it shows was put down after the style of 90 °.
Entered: 190 °
